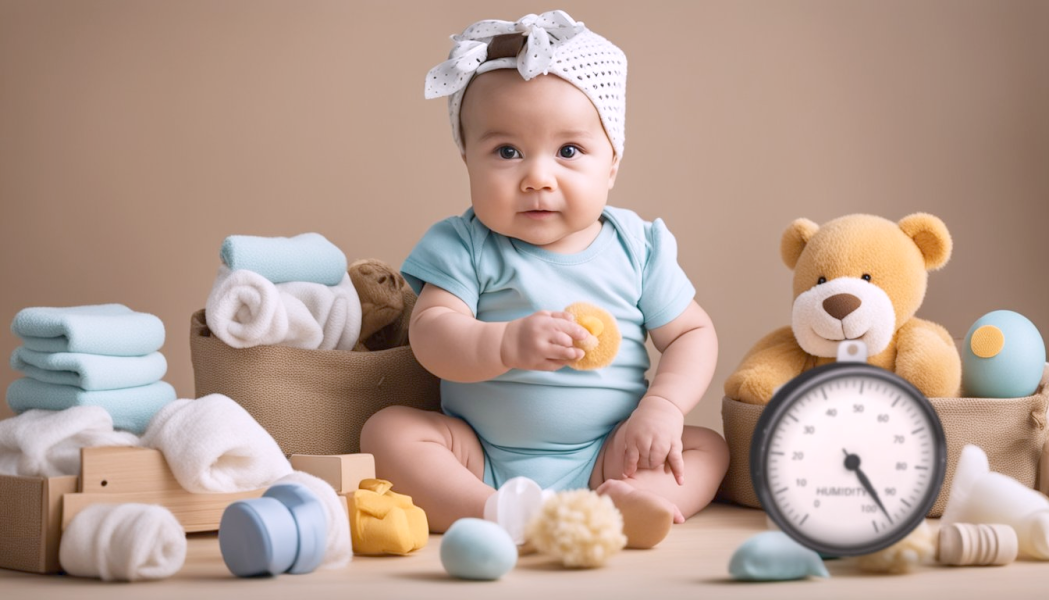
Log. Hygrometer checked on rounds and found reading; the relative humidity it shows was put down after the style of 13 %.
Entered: 96 %
